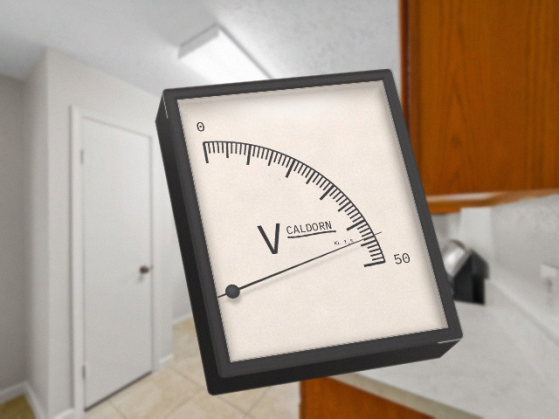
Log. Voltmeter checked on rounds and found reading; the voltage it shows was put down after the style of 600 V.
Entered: 44 V
